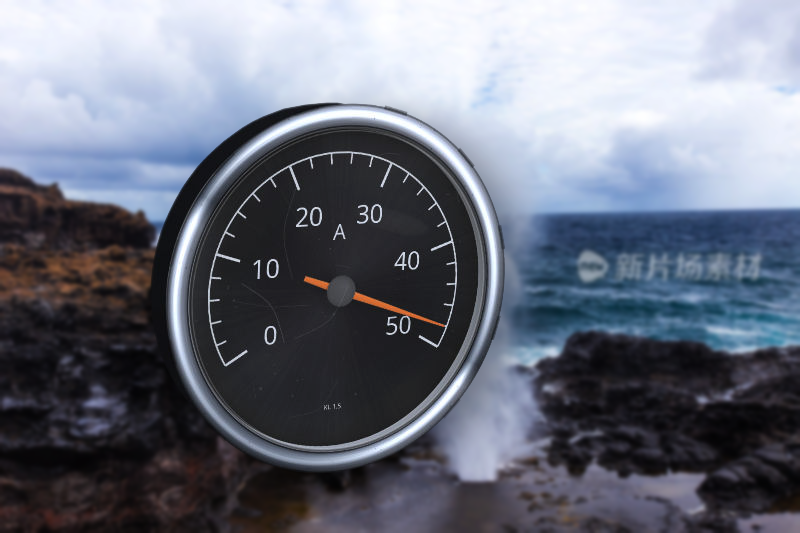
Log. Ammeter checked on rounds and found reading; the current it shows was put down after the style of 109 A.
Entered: 48 A
